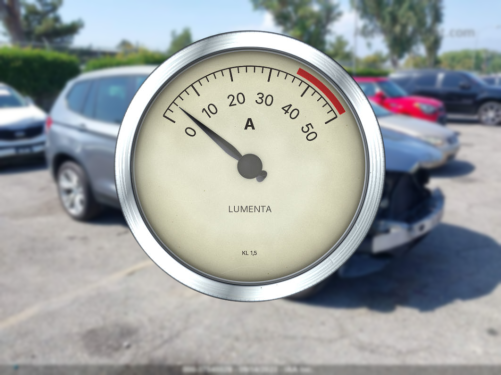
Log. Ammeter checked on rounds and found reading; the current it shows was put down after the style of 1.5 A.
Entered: 4 A
